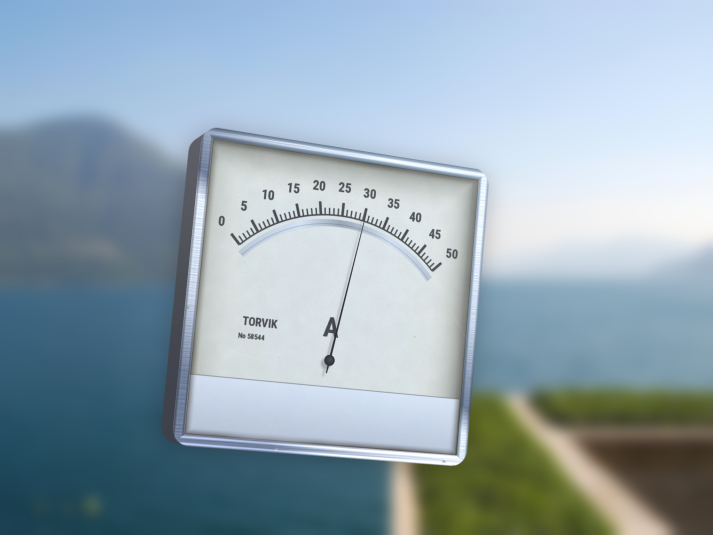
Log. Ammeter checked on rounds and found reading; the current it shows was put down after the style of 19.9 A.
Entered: 30 A
